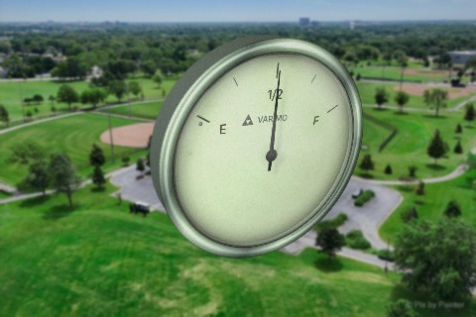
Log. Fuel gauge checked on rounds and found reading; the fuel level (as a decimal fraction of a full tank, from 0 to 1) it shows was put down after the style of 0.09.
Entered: 0.5
